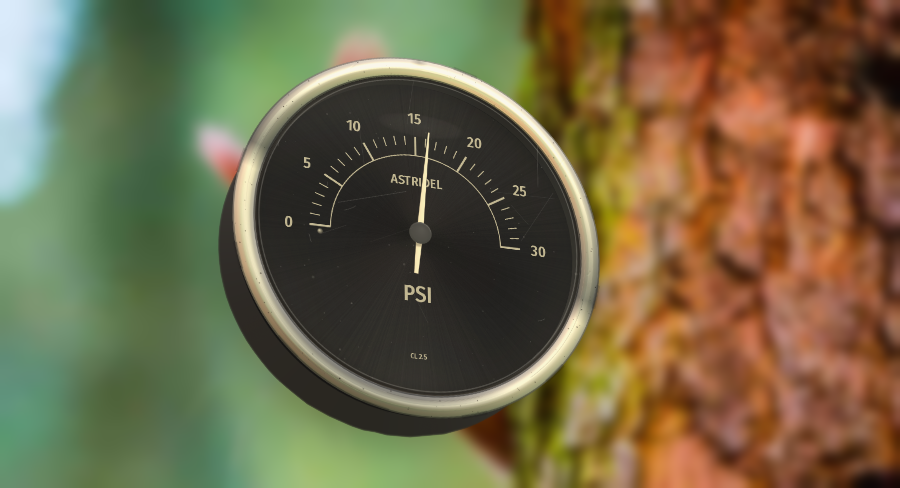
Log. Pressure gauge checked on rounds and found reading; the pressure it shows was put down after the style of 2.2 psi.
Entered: 16 psi
